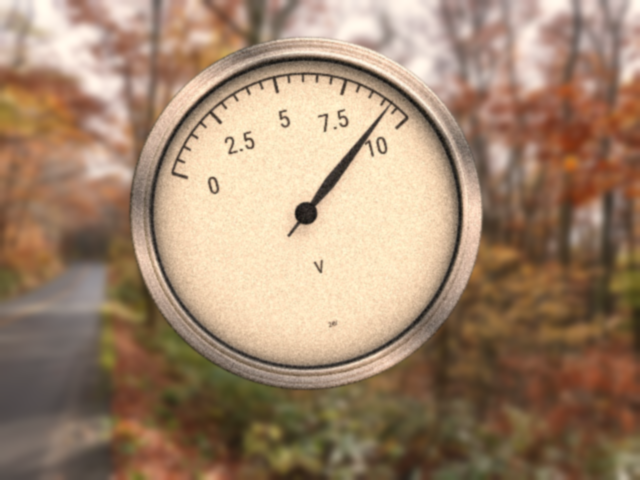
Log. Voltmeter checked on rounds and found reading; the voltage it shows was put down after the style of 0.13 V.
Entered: 9.25 V
